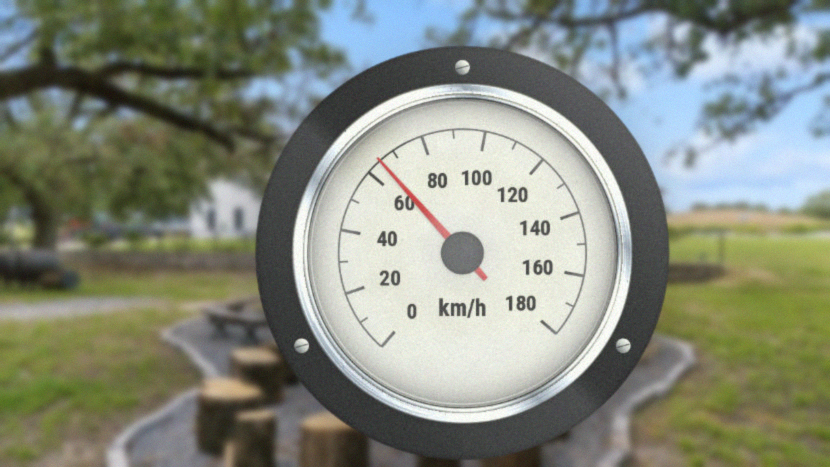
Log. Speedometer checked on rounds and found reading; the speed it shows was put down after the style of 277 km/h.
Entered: 65 km/h
